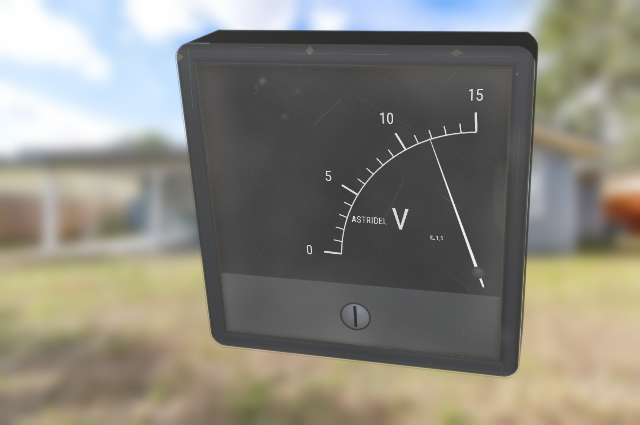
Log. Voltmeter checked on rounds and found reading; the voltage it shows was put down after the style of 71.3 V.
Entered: 12 V
